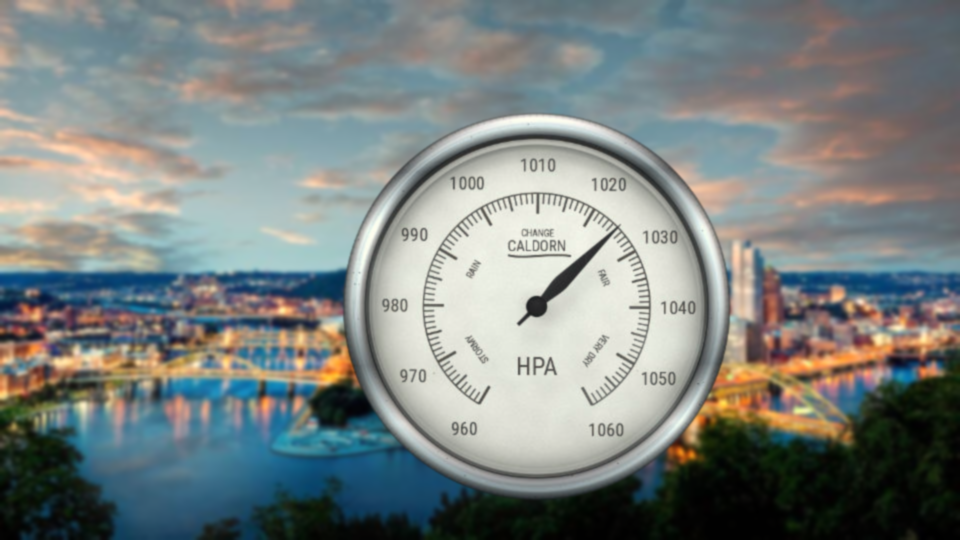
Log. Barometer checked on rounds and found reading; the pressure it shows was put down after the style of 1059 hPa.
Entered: 1025 hPa
